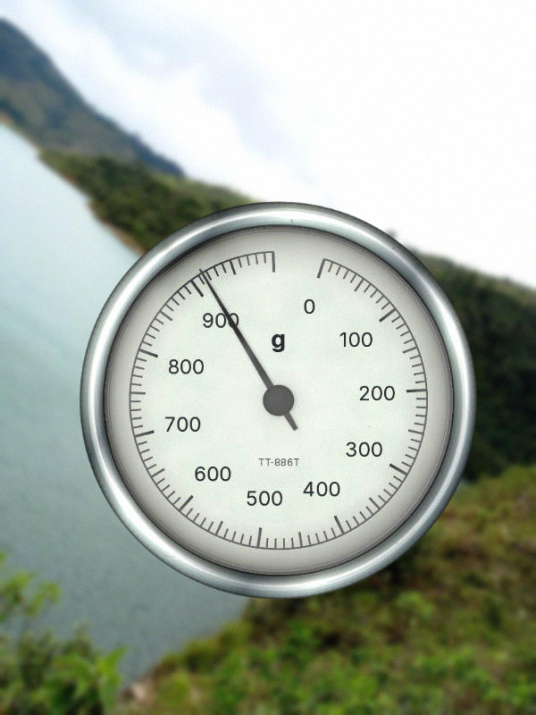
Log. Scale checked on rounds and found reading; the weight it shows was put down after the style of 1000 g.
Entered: 915 g
